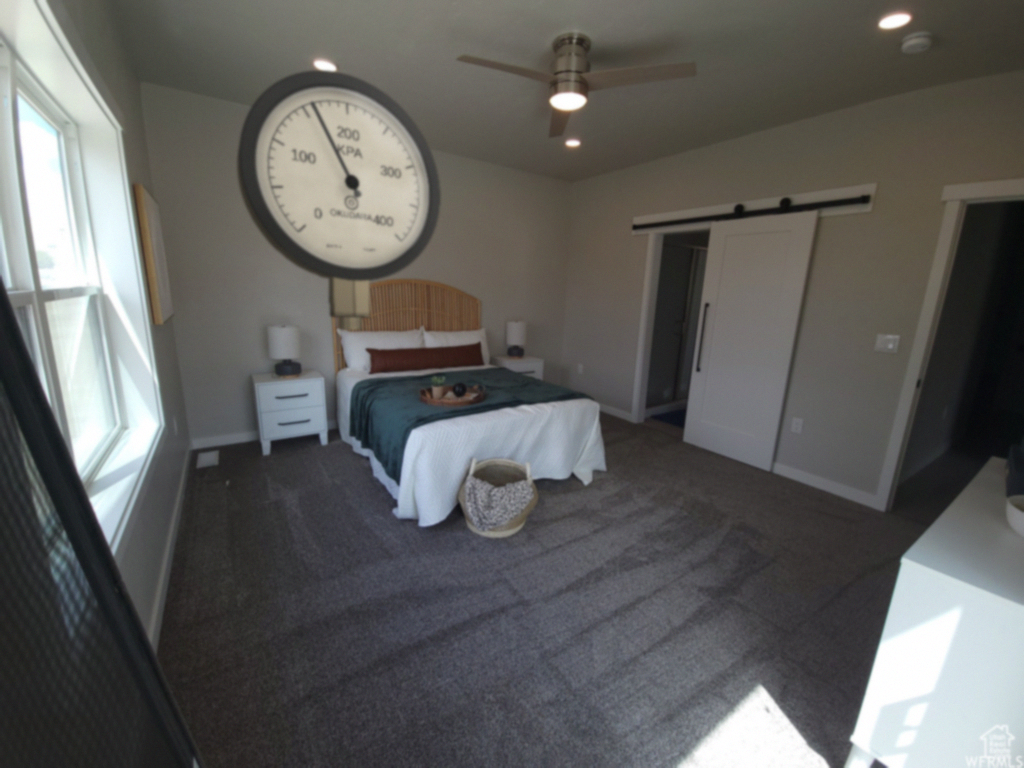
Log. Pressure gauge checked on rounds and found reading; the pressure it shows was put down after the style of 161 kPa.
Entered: 160 kPa
